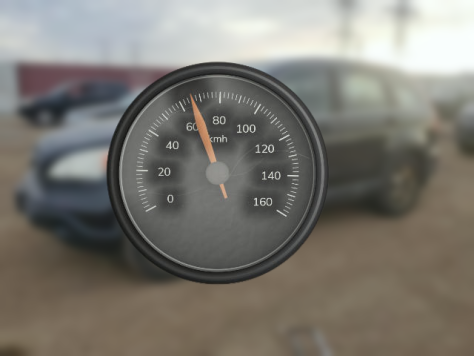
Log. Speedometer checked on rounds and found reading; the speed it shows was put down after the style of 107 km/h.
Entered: 66 km/h
